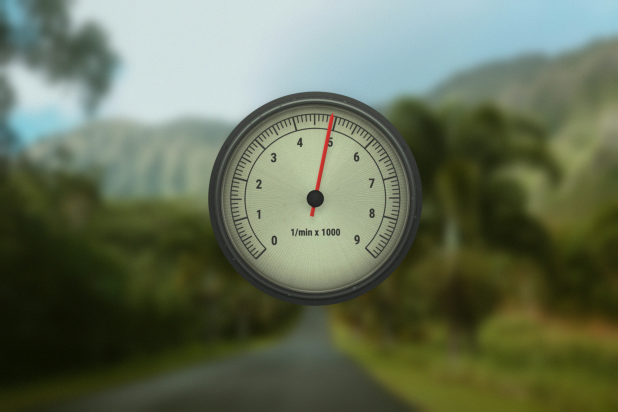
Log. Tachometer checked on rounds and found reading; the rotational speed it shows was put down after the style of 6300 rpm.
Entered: 4900 rpm
